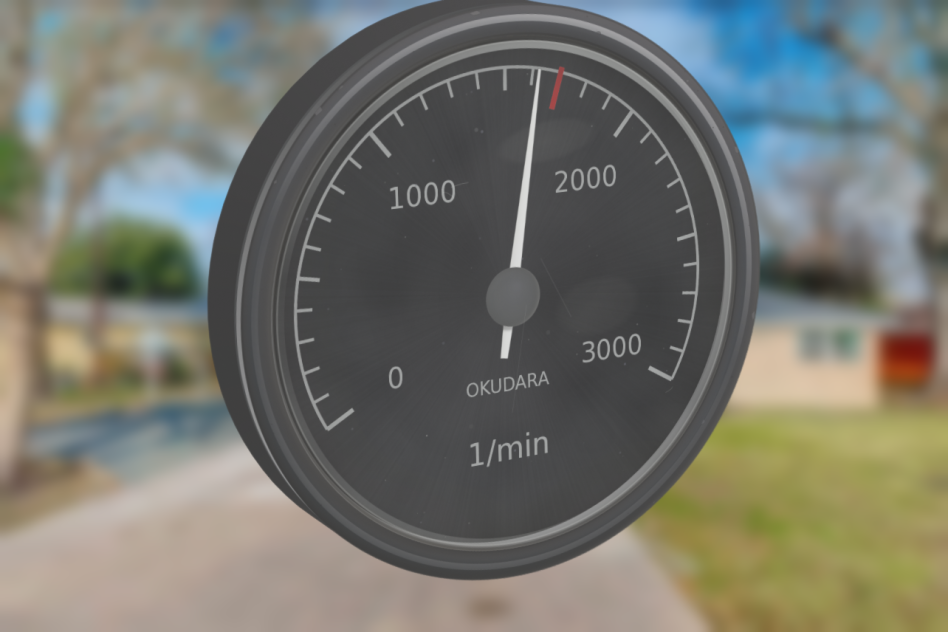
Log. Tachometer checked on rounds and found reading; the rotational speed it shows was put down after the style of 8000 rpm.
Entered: 1600 rpm
